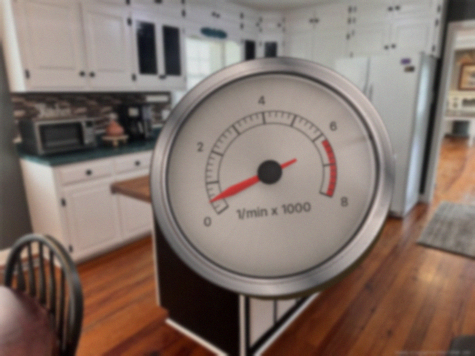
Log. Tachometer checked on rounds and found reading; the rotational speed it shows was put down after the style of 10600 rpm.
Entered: 400 rpm
